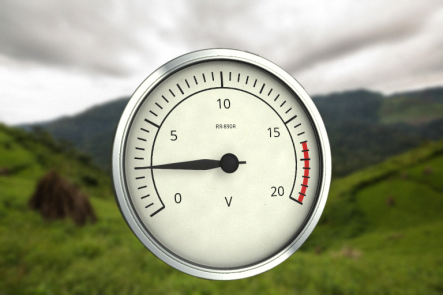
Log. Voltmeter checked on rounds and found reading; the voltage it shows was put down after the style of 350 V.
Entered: 2.5 V
